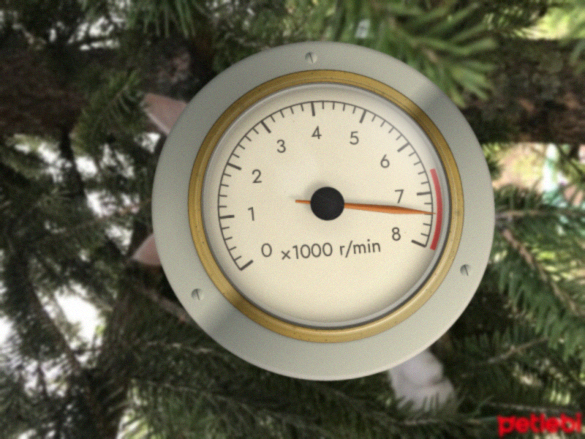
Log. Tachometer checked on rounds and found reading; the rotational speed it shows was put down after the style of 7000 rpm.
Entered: 7400 rpm
